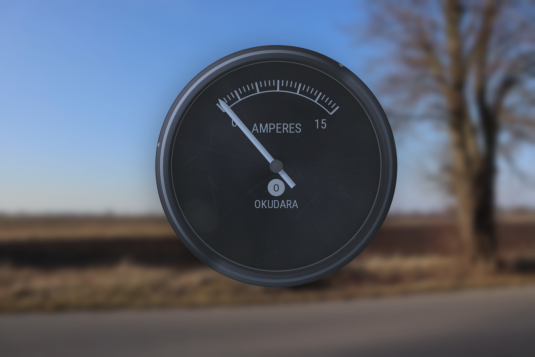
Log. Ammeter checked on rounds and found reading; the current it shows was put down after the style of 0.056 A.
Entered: 0.5 A
